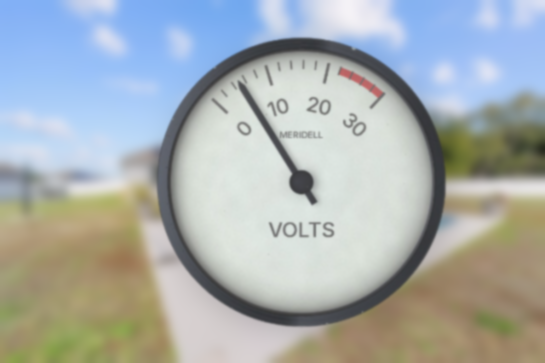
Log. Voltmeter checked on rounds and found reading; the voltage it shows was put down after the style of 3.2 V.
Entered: 5 V
